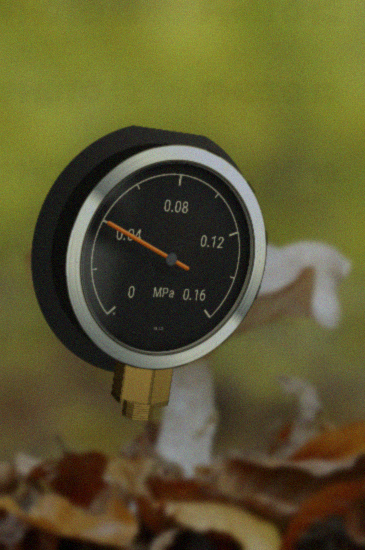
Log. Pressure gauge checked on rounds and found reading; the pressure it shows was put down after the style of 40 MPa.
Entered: 0.04 MPa
